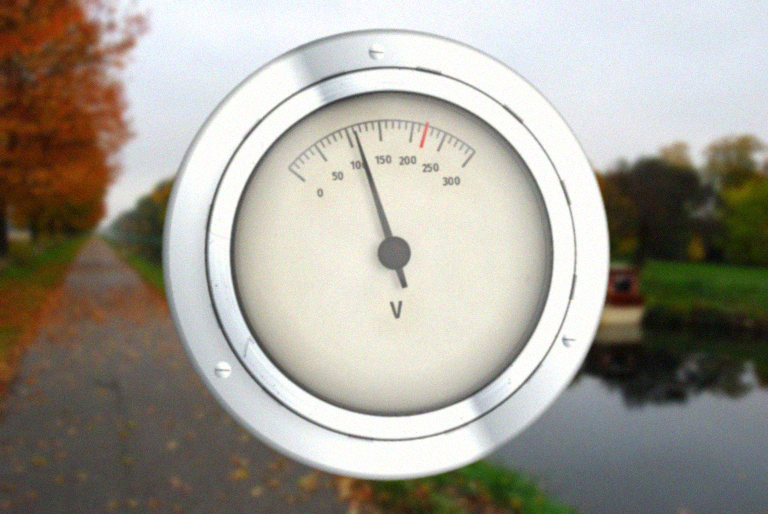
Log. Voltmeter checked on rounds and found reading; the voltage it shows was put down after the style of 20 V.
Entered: 110 V
